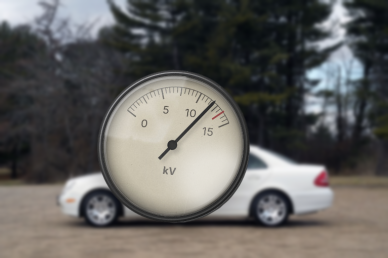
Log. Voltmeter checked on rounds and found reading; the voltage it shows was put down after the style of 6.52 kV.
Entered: 12 kV
